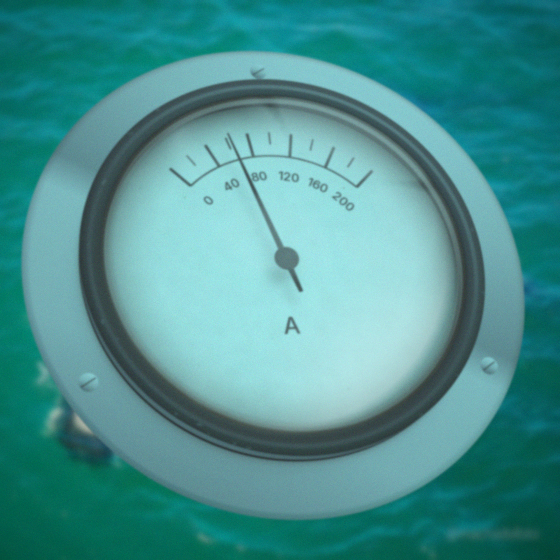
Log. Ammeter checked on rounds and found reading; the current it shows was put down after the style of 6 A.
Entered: 60 A
